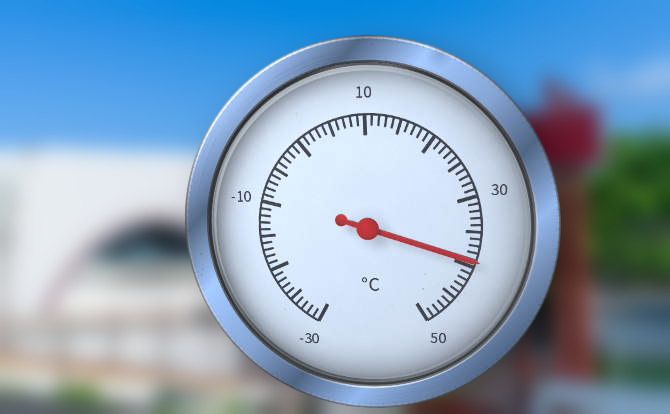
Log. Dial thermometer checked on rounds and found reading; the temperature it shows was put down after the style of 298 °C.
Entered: 39 °C
